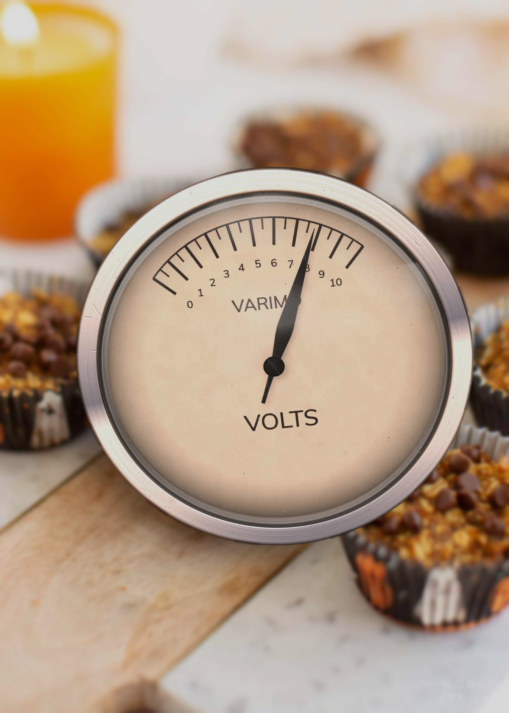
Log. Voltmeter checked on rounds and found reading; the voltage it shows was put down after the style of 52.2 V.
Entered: 7.75 V
